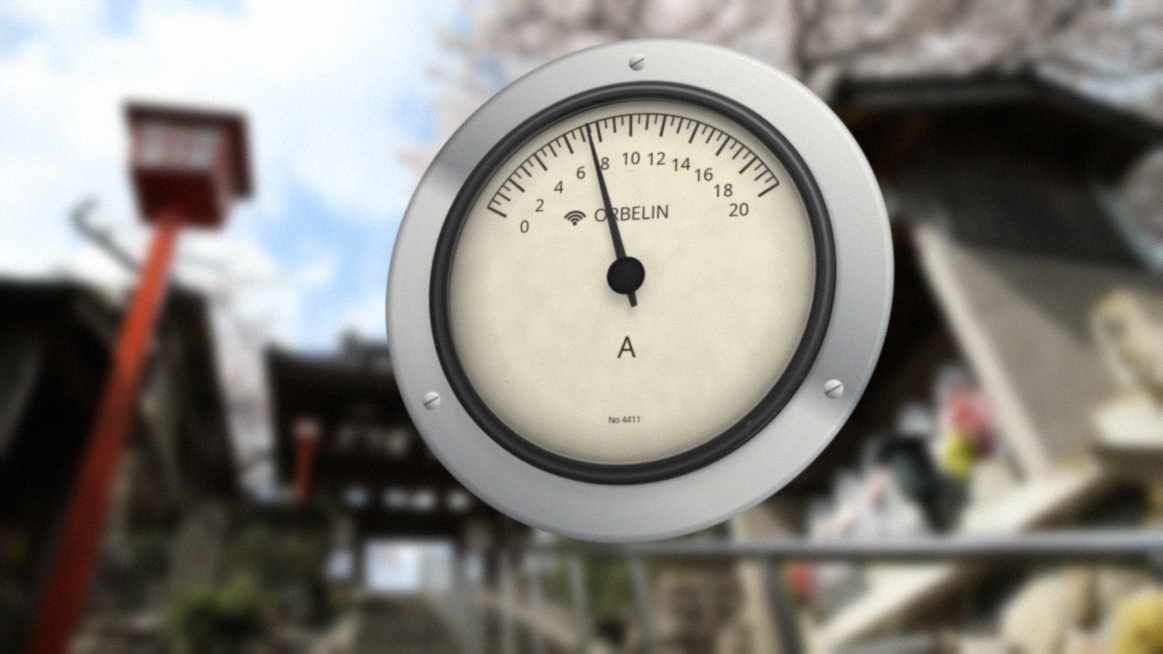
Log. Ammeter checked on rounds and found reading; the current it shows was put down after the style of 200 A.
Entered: 7.5 A
